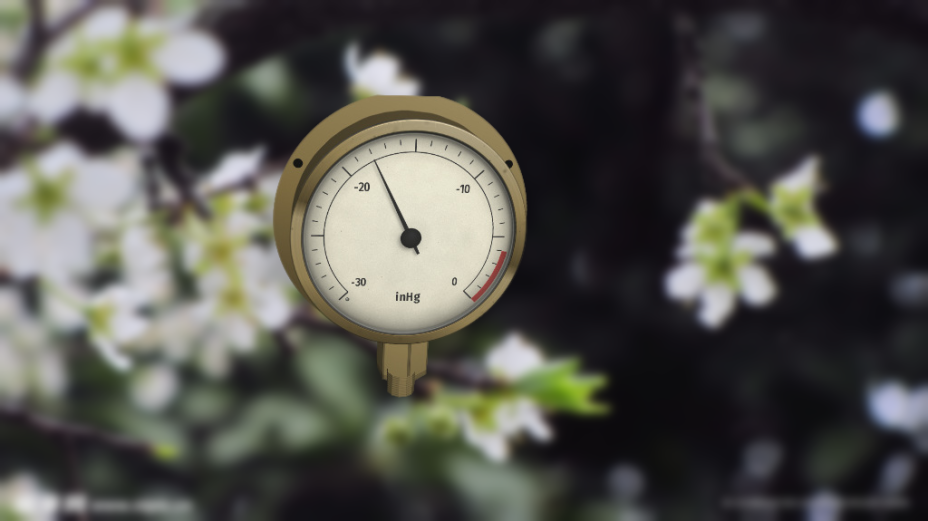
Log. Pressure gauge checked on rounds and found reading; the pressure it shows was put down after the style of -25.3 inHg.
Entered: -18 inHg
